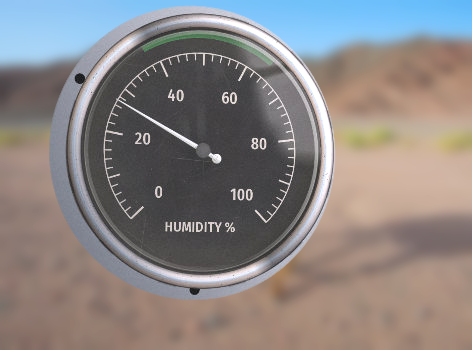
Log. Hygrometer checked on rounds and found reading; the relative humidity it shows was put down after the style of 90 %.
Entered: 27 %
